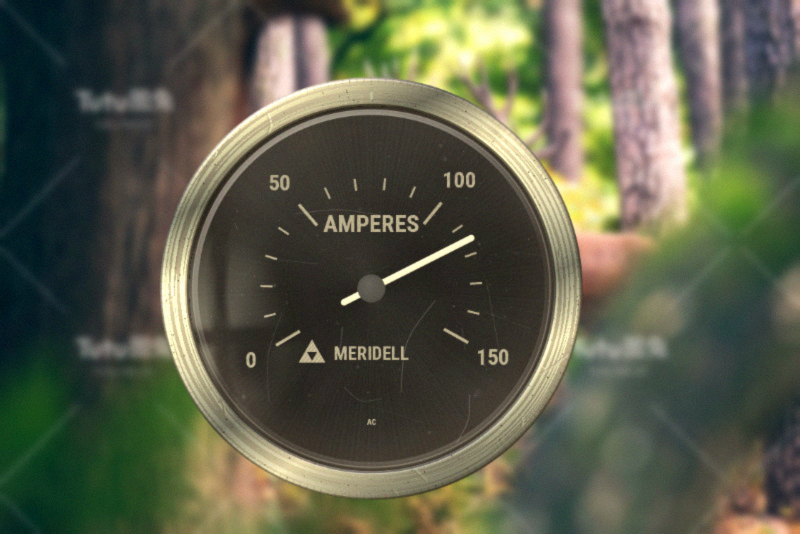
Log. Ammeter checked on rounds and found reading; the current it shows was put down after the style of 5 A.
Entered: 115 A
